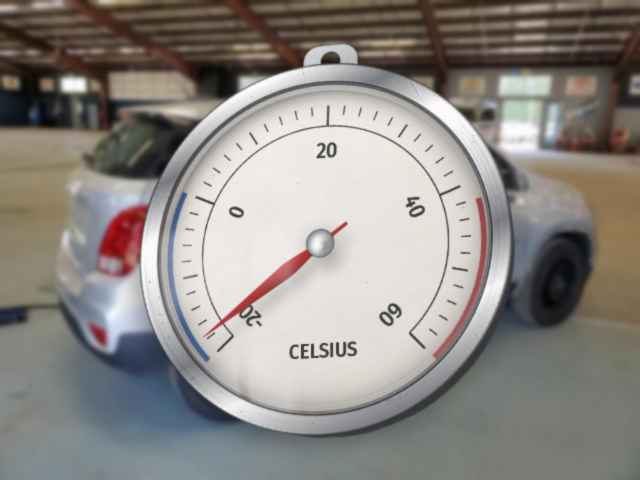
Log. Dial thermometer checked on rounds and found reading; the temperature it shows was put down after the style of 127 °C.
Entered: -18 °C
